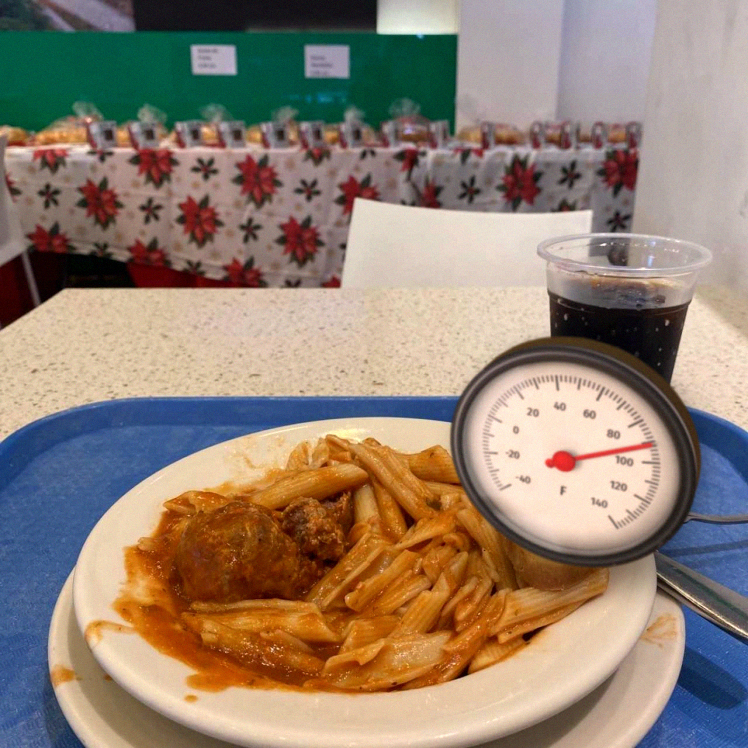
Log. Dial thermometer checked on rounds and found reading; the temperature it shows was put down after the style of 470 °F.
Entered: 90 °F
